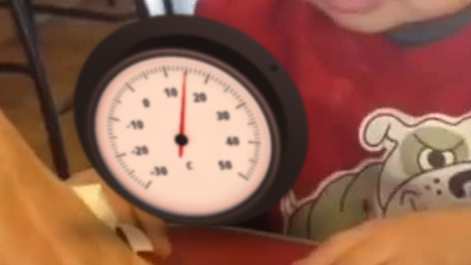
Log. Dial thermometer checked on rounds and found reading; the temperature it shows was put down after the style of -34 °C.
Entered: 15 °C
